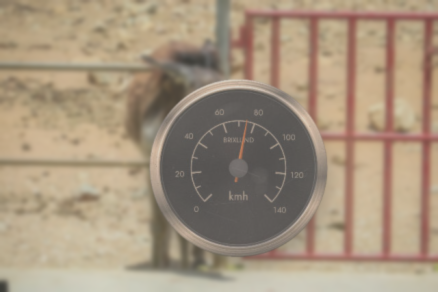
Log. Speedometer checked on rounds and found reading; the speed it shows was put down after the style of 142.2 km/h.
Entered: 75 km/h
